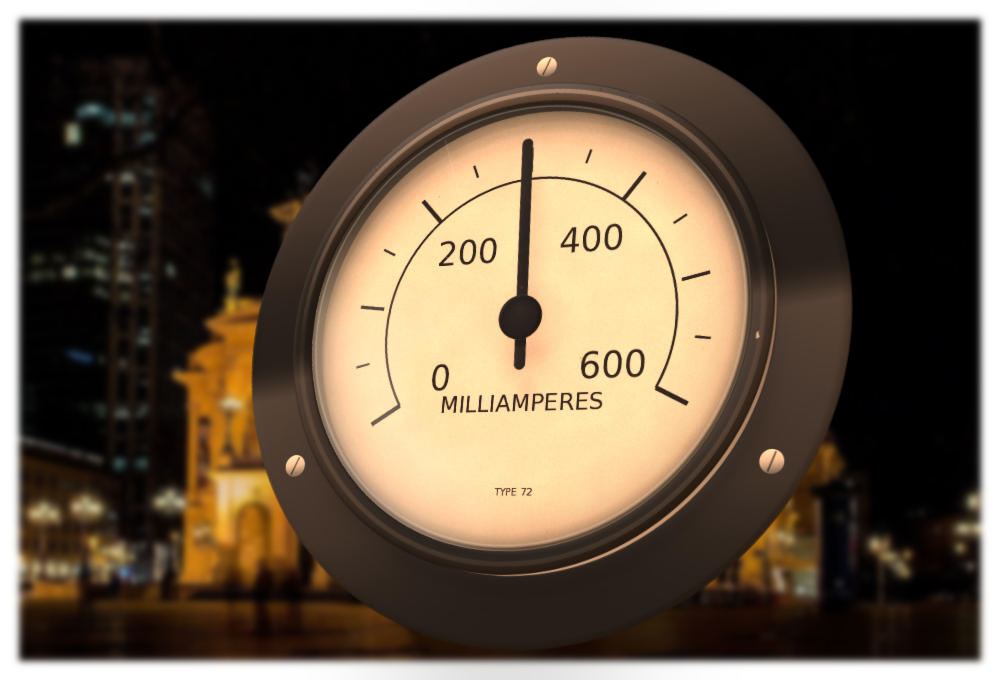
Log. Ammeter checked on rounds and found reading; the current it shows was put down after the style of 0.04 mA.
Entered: 300 mA
